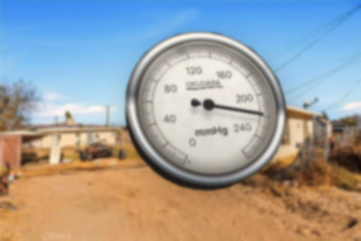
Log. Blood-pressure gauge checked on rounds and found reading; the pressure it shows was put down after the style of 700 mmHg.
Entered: 220 mmHg
